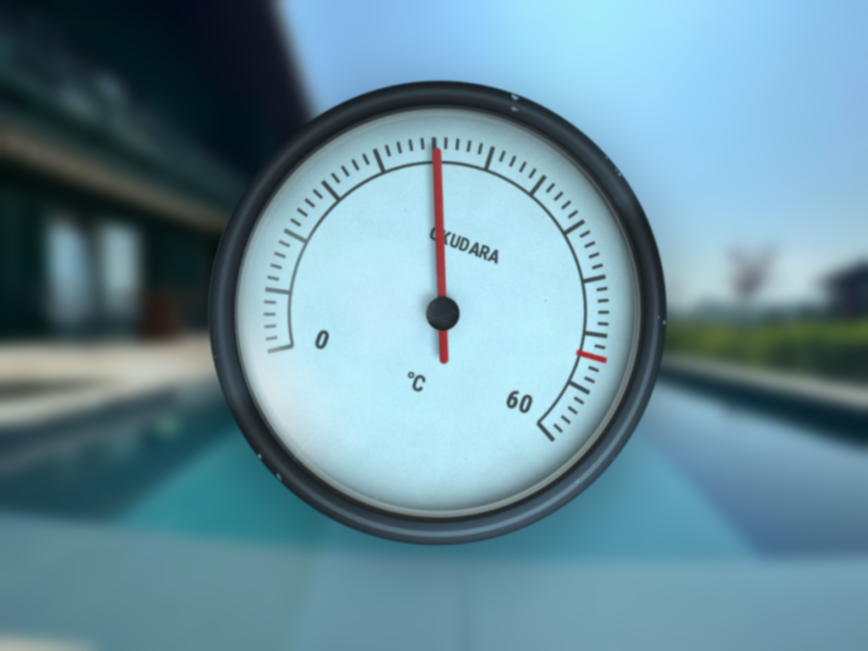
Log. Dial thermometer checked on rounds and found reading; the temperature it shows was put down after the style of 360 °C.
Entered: 25 °C
